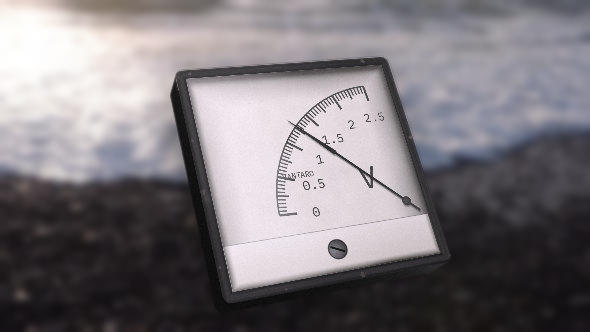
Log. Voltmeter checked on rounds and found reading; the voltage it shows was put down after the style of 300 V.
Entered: 1.25 V
